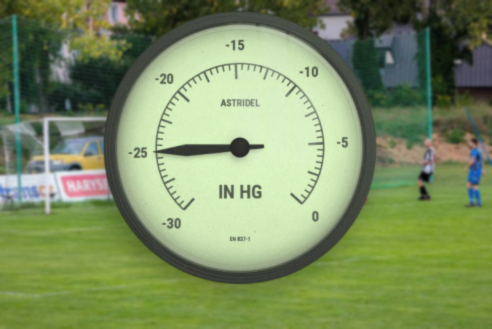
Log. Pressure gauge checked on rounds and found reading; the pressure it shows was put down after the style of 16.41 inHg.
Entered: -25 inHg
